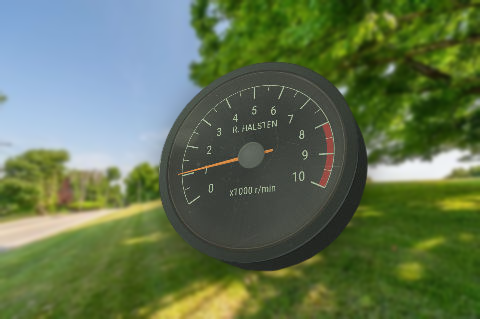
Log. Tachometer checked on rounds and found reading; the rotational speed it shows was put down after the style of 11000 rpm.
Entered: 1000 rpm
